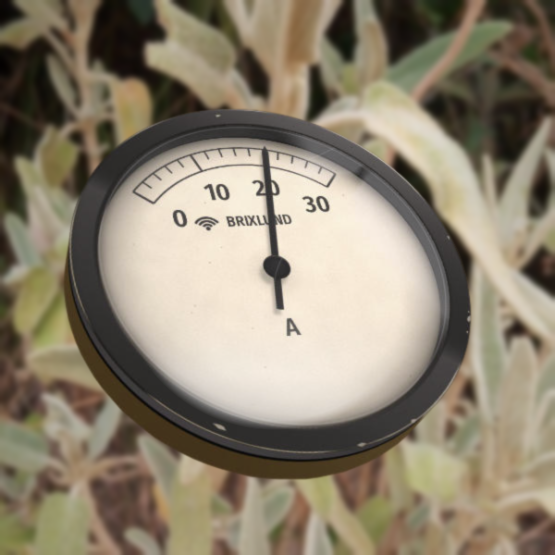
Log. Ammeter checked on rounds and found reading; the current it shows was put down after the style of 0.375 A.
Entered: 20 A
